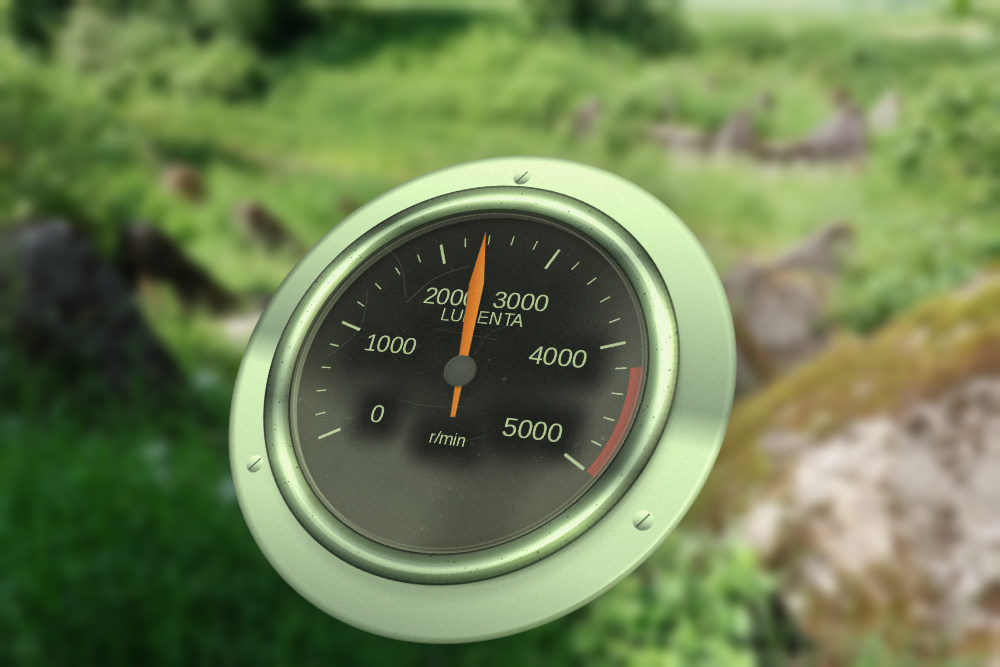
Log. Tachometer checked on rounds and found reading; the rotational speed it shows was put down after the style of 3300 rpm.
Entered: 2400 rpm
